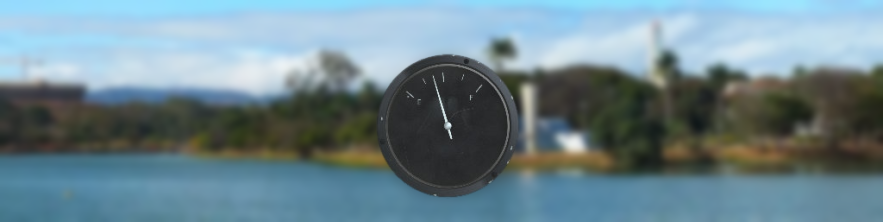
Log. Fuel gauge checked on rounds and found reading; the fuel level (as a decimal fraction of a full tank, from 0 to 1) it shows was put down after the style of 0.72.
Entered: 0.375
